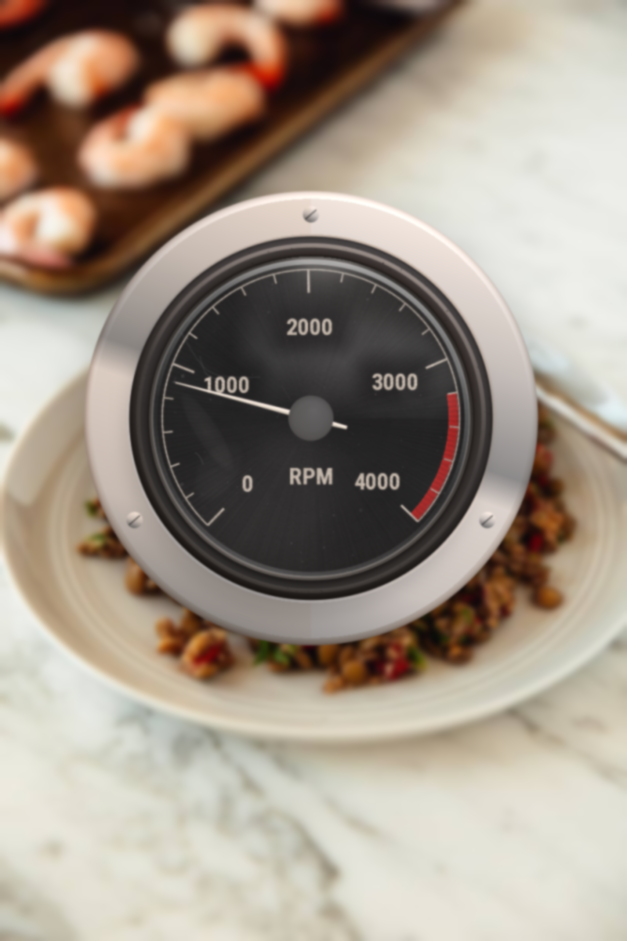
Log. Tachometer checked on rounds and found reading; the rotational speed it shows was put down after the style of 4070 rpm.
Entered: 900 rpm
